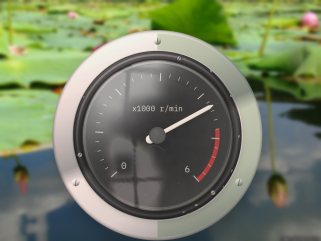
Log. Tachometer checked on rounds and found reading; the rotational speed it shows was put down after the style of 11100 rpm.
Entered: 4300 rpm
